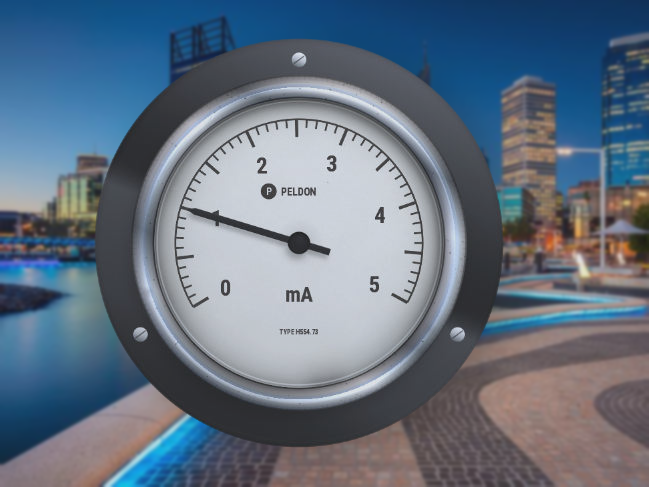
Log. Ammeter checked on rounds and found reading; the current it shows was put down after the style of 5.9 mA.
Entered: 1 mA
